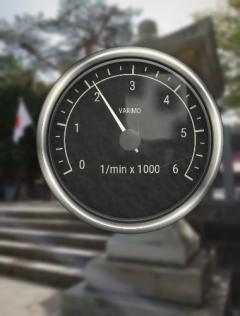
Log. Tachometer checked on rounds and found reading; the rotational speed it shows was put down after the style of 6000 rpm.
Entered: 2125 rpm
